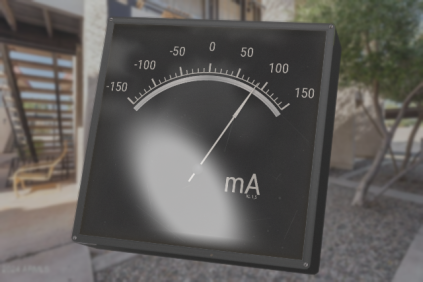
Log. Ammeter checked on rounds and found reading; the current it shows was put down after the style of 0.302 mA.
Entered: 90 mA
